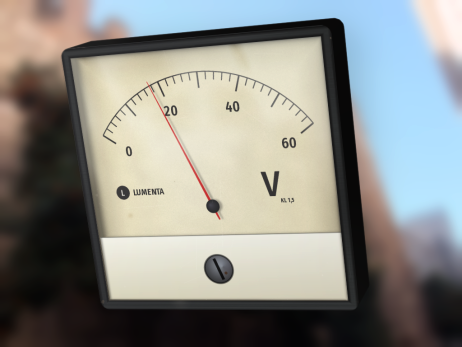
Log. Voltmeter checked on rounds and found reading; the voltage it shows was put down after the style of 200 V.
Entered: 18 V
